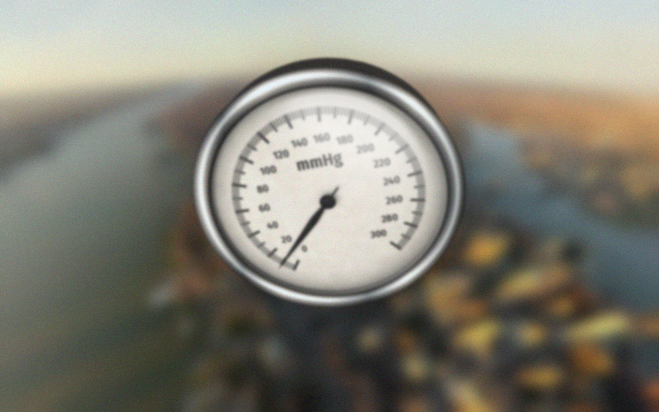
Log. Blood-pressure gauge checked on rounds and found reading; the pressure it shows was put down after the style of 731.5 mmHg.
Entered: 10 mmHg
